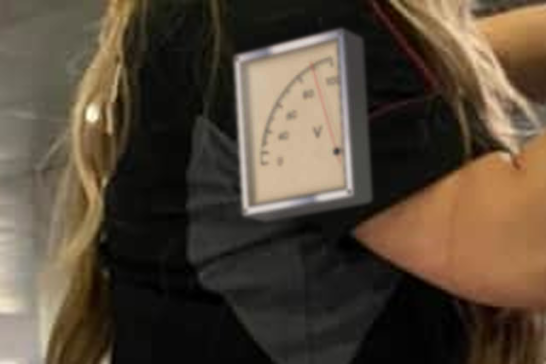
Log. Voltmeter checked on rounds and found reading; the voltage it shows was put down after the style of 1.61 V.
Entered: 90 V
